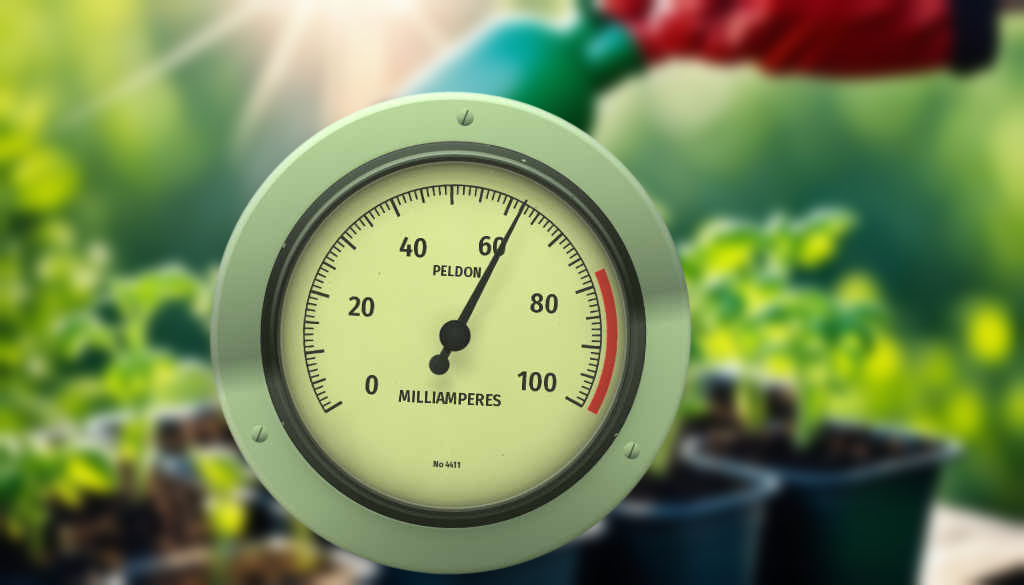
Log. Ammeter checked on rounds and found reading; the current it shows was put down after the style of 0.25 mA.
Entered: 62 mA
